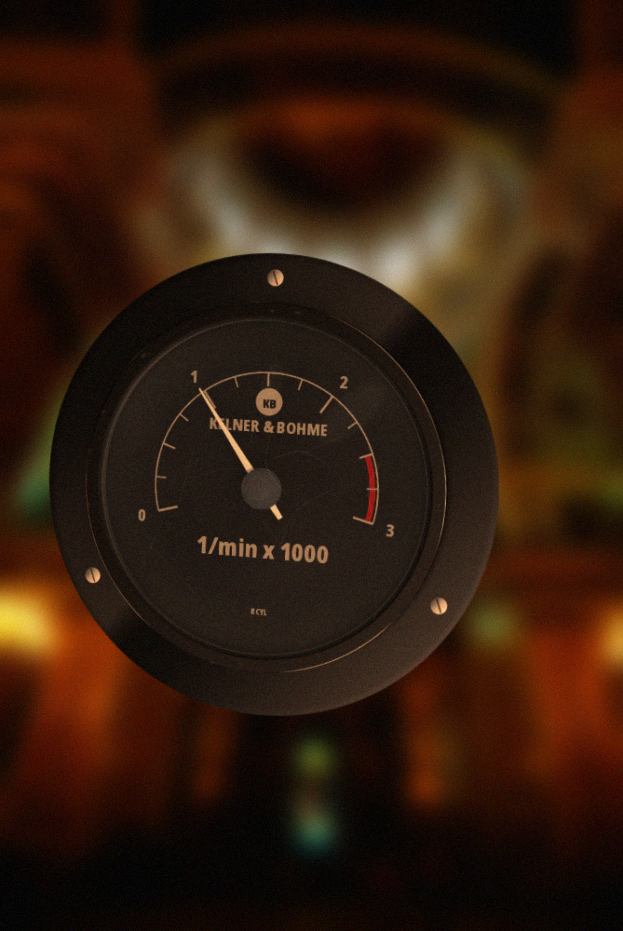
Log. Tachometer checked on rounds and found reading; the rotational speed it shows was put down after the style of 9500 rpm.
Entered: 1000 rpm
